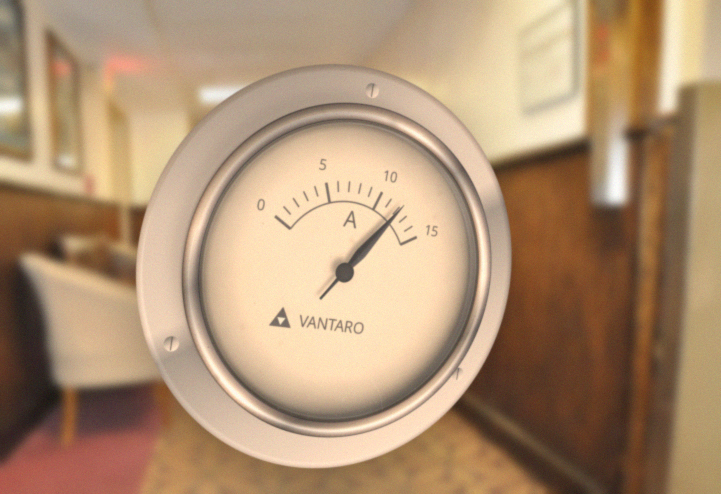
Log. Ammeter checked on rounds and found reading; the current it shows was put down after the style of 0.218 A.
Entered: 12 A
